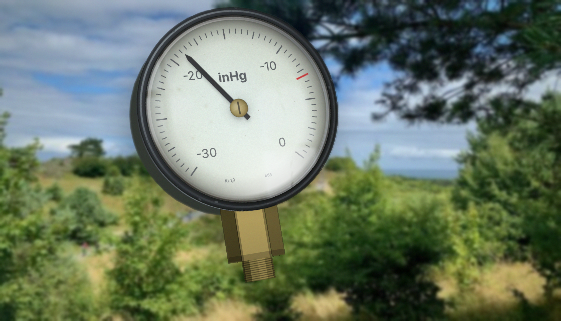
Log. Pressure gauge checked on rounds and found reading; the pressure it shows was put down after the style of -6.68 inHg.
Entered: -19 inHg
